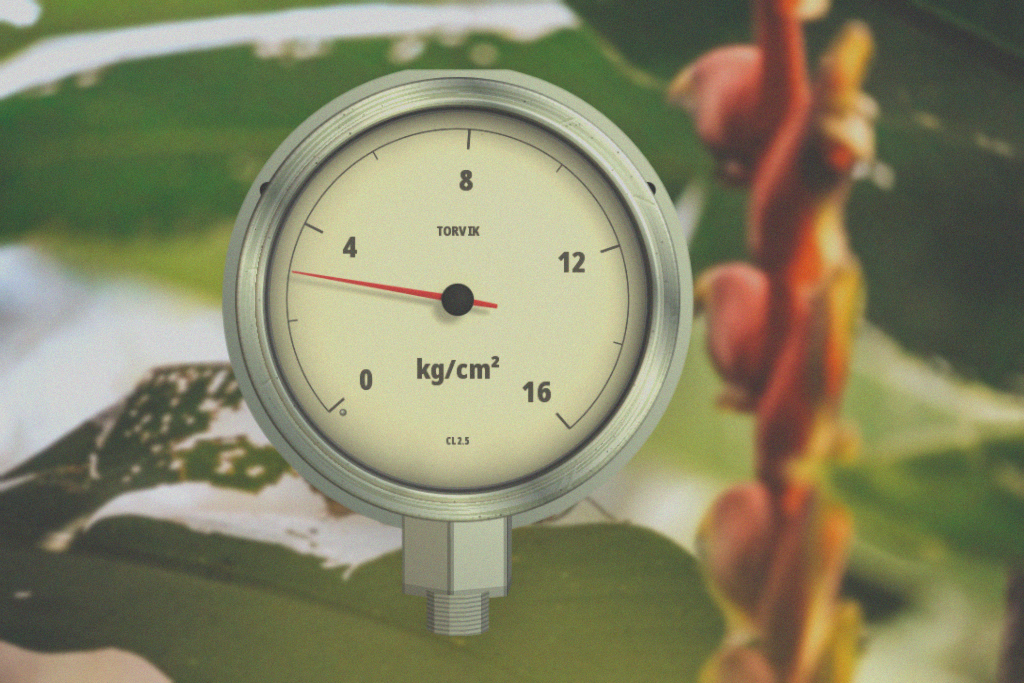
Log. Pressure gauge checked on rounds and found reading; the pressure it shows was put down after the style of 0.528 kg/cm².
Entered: 3 kg/cm²
